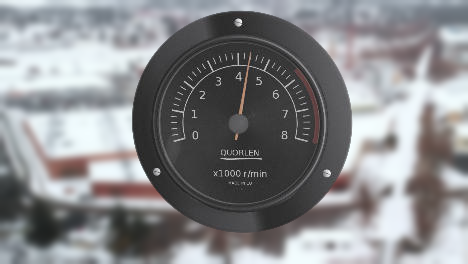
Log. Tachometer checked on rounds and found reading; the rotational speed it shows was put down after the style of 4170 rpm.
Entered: 4400 rpm
